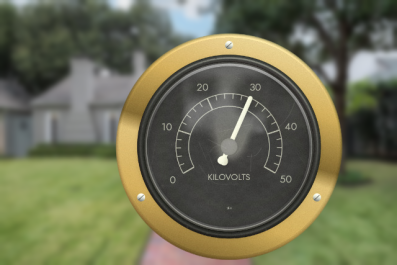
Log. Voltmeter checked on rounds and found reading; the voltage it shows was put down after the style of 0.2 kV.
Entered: 30 kV
